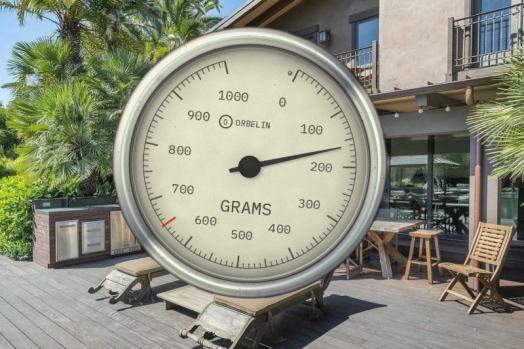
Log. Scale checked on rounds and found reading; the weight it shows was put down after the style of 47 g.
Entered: 160 g
